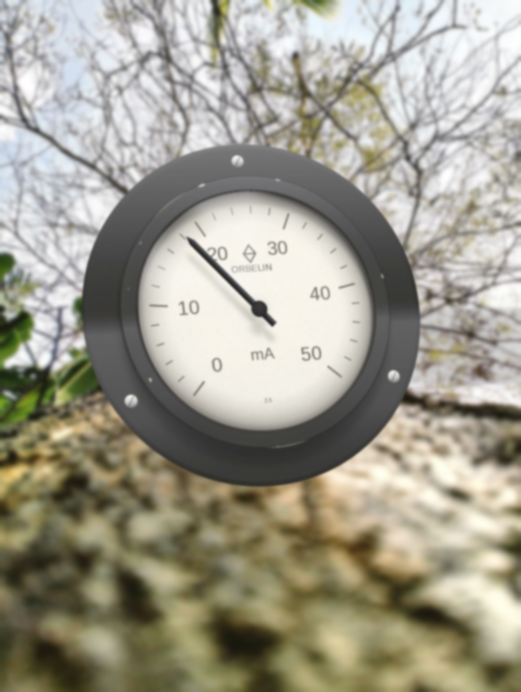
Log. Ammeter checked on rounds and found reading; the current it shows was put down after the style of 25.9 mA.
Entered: 18 mA
